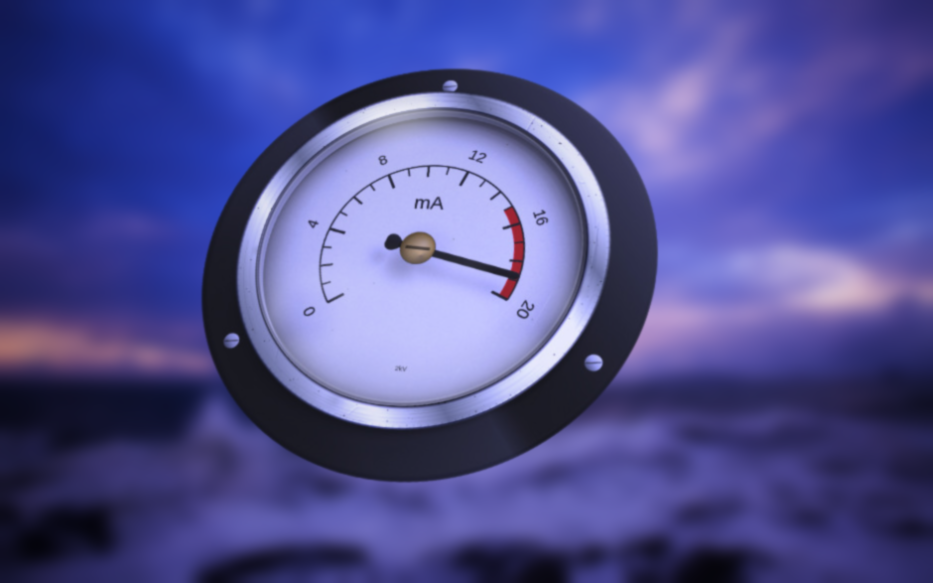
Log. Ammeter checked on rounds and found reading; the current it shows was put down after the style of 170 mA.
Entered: 19 mA
